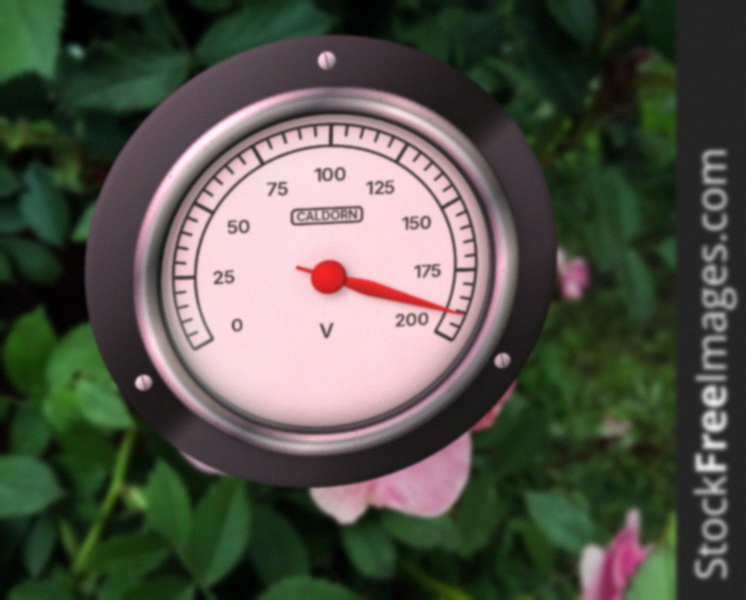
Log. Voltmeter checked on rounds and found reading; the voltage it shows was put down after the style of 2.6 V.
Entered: 190 V
